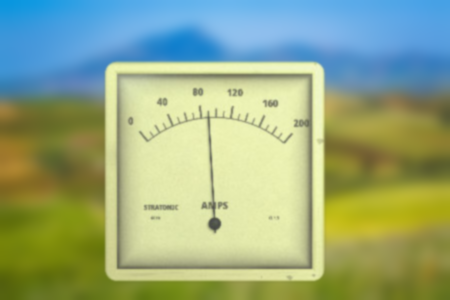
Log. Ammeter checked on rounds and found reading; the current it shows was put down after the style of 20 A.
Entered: 90 A
